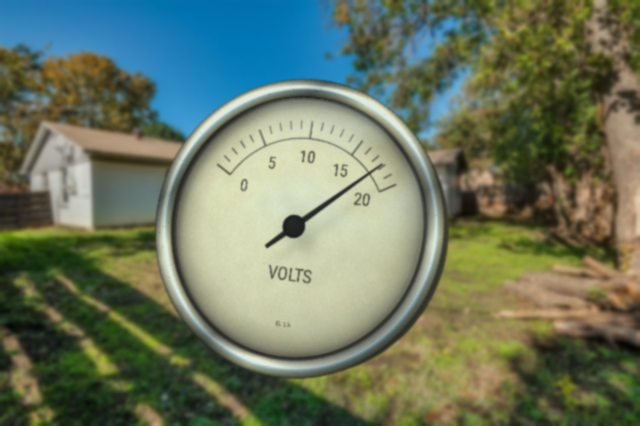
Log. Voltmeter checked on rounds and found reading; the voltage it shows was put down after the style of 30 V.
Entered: 18 V
